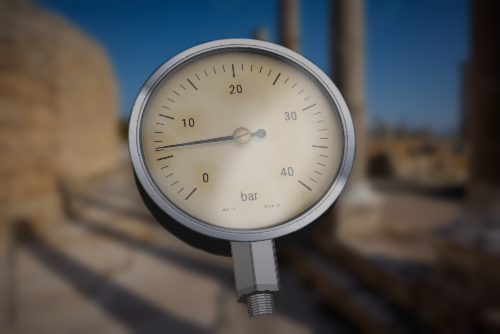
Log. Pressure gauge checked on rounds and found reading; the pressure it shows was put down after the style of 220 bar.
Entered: 6 bar
